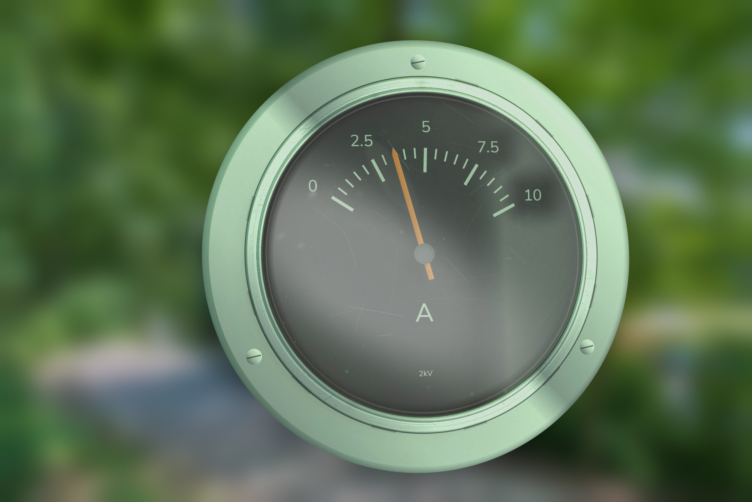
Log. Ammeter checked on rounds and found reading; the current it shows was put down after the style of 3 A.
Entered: 3.5 A
